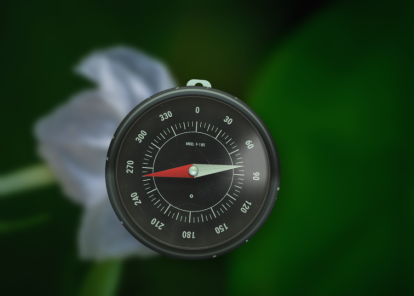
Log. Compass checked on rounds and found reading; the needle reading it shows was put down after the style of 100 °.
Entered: 260 °
